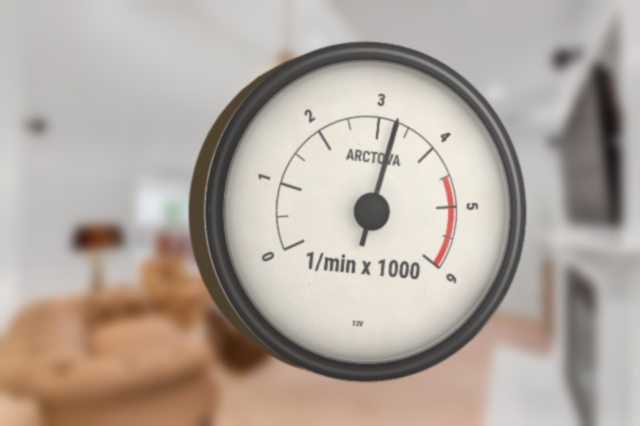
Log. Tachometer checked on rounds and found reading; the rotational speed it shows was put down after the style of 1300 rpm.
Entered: 3250 rpm
